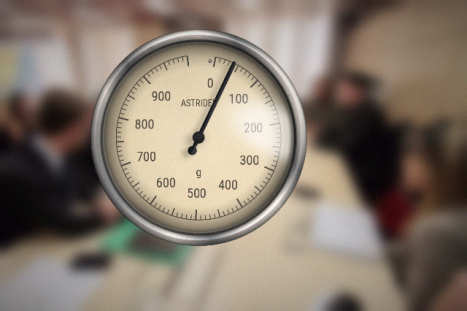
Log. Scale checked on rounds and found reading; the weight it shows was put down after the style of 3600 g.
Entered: 40 g
